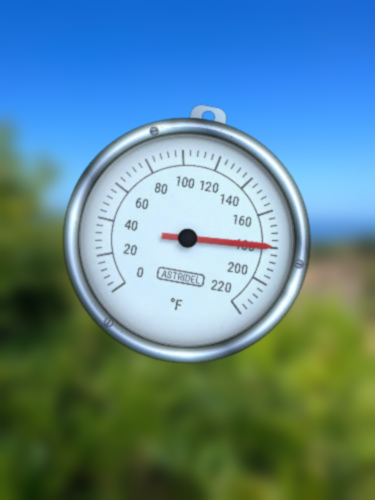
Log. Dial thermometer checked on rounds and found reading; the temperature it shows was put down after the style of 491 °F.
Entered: 180 °F
